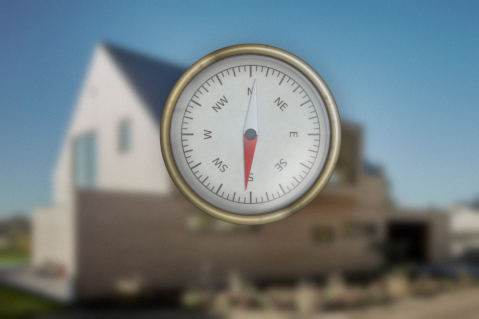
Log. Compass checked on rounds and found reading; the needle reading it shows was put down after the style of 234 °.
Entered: 185 °
